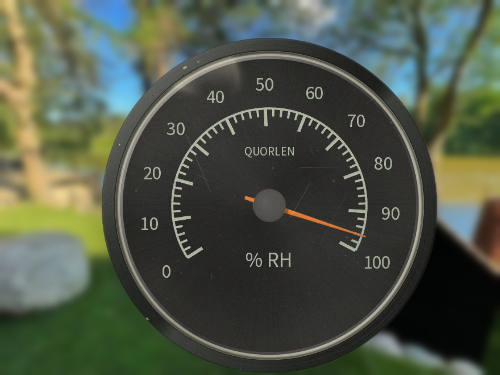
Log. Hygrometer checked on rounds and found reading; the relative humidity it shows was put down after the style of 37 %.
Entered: 96 %
